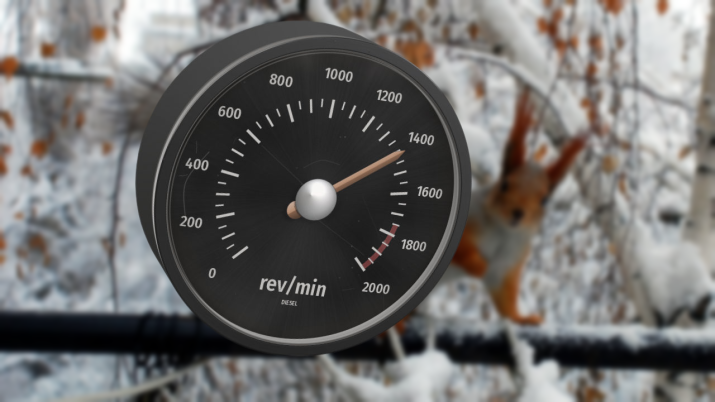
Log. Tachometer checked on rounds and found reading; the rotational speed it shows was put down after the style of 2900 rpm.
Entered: 1400 rpm
